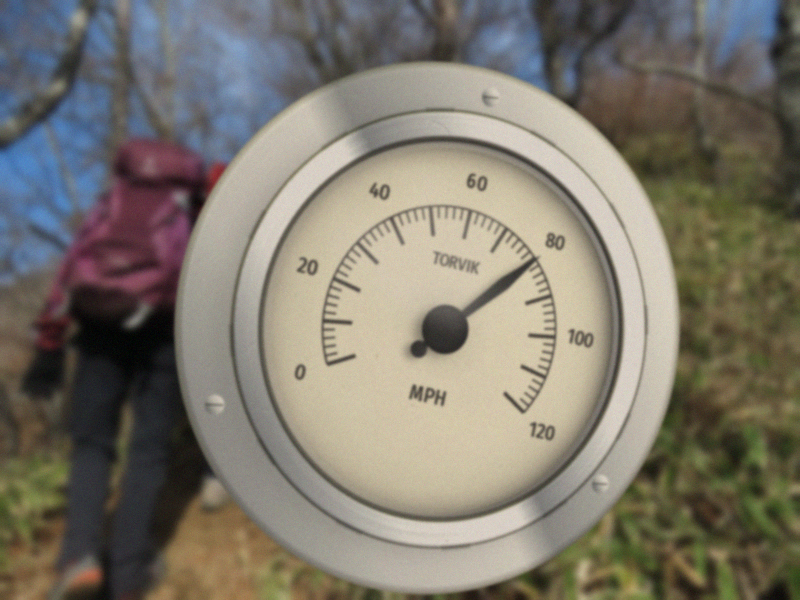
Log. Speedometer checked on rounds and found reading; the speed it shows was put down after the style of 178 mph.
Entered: 80 mph
